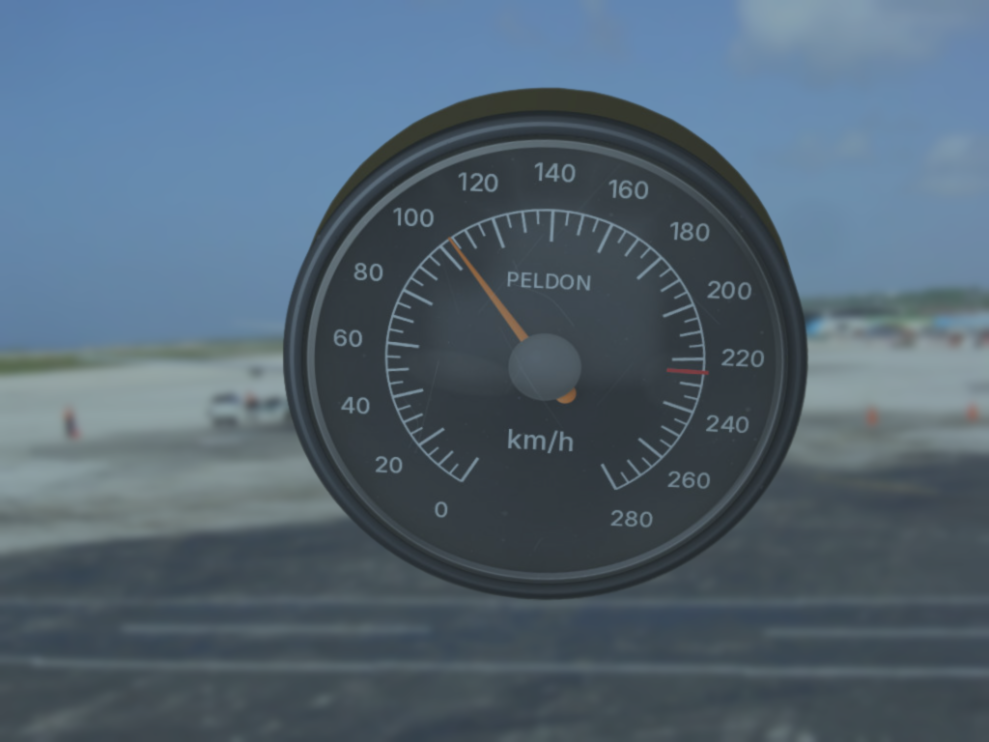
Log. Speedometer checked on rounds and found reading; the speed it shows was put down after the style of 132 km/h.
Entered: 105 km/h
